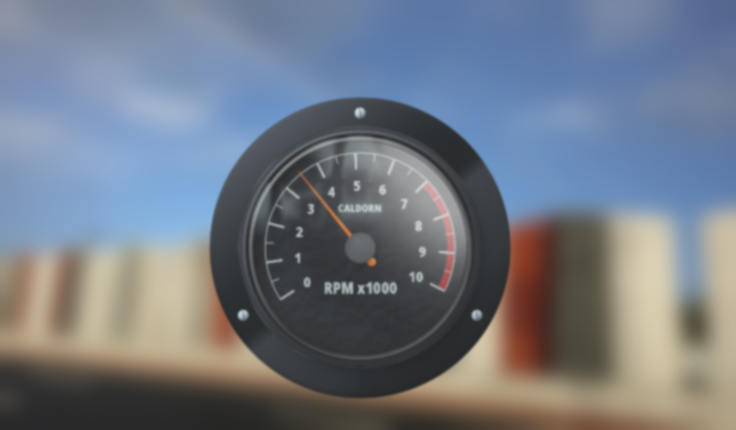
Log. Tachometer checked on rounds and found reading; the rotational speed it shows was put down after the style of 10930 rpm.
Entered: 3500 rpm
